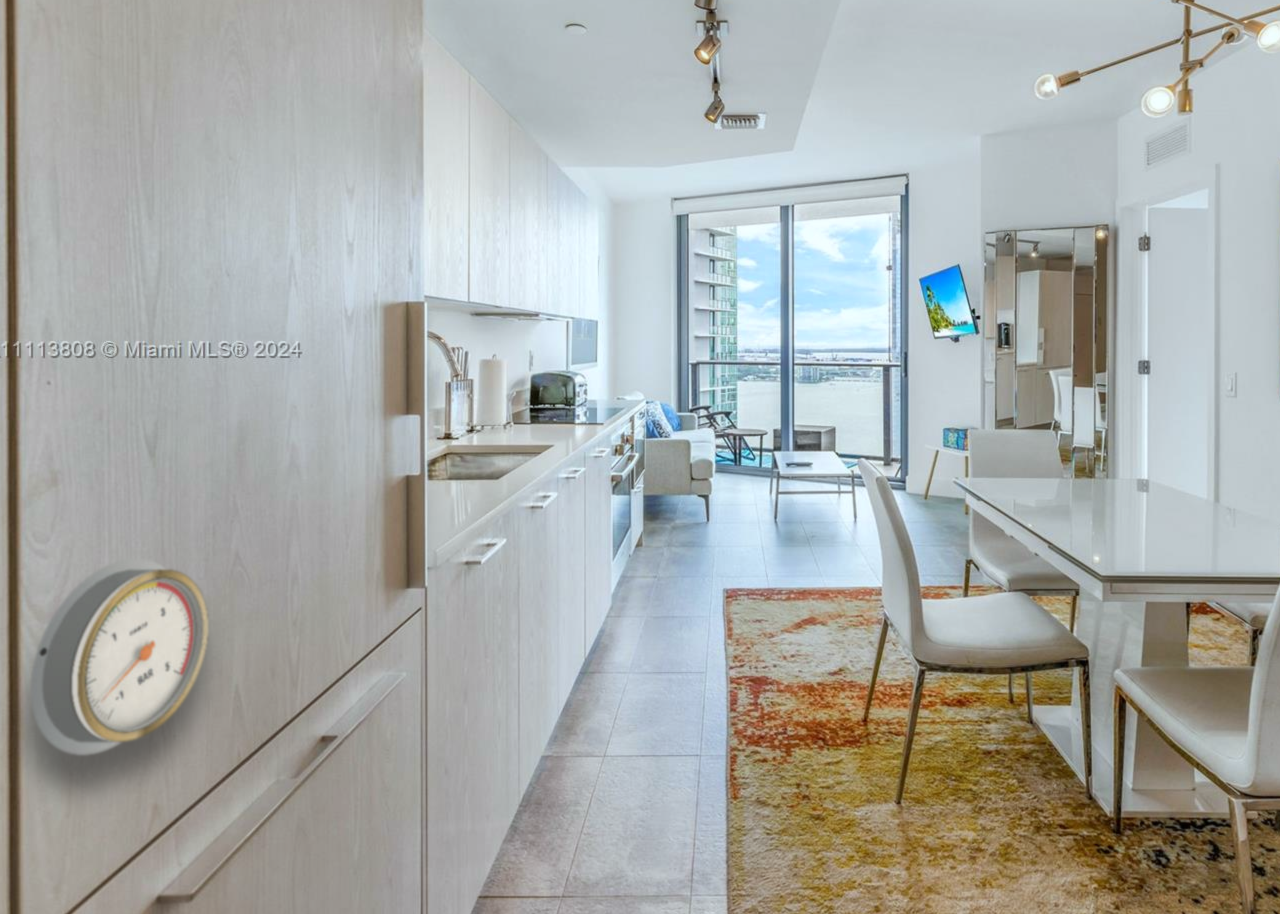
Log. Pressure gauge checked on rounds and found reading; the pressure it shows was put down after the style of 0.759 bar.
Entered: -0.5 bar
